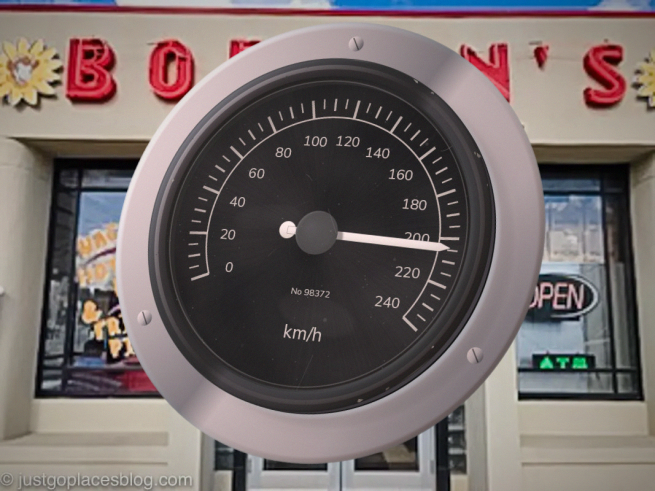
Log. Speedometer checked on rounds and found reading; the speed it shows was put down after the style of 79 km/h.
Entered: 205 km/h
